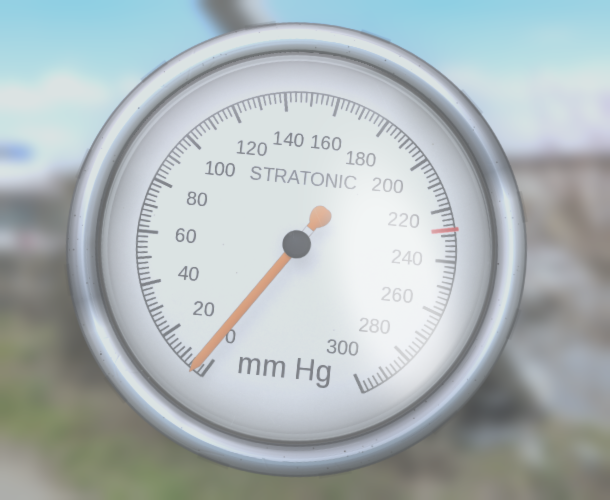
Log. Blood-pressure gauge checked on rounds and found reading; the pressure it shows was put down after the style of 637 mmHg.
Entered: 4 mmHg
